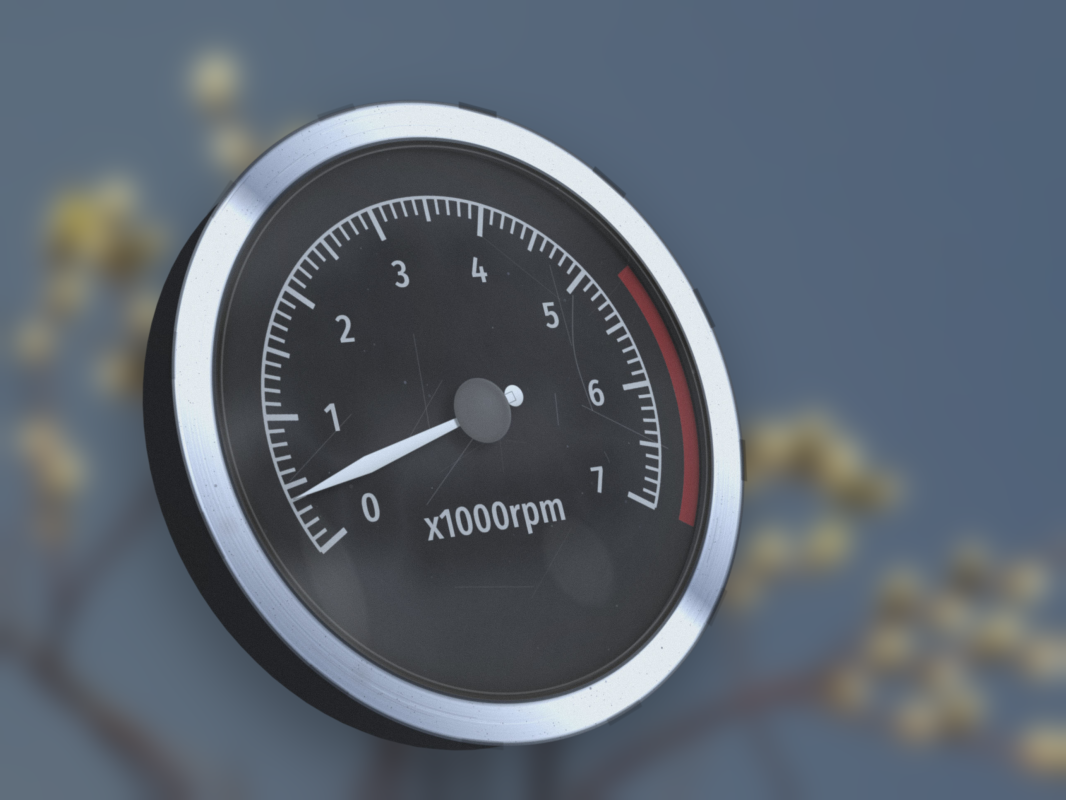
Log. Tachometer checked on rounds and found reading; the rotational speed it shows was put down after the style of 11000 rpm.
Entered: 400 rpm
